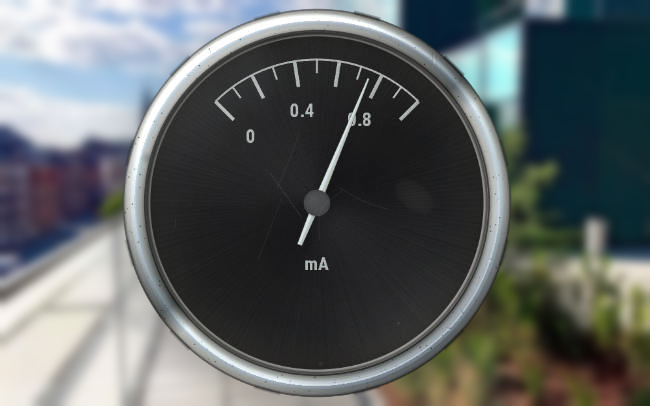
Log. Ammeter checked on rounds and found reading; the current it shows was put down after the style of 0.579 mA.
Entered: 0.75 mA
